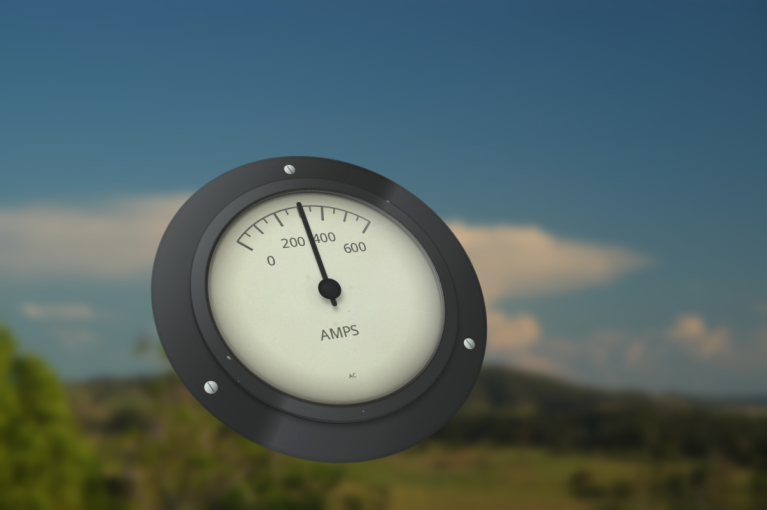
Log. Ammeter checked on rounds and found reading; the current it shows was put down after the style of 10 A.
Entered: 300 A
